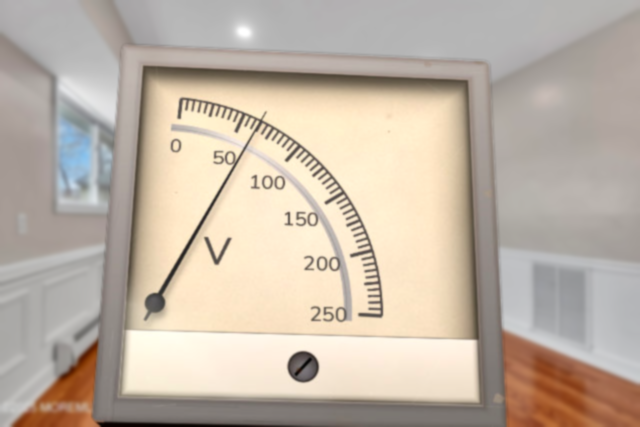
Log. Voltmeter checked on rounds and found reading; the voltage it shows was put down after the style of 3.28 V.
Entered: 65 V
